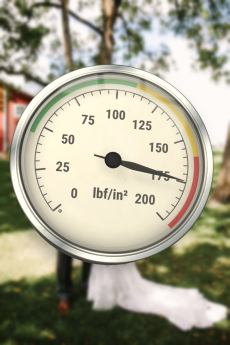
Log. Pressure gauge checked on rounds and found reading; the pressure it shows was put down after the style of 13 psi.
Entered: 175 psi
